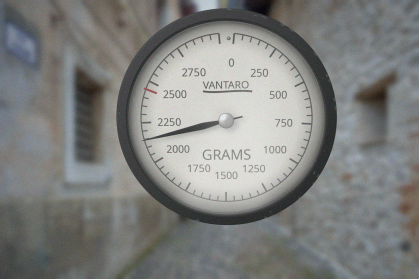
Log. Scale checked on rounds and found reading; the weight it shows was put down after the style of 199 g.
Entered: 2150 g
